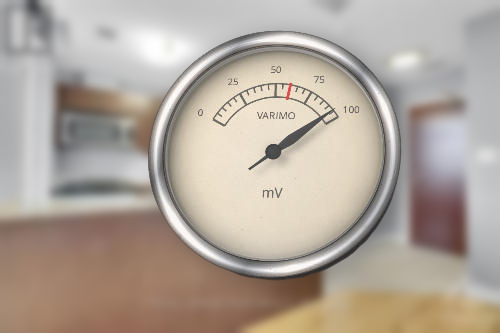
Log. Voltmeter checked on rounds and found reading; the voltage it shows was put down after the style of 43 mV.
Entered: 95 mV
